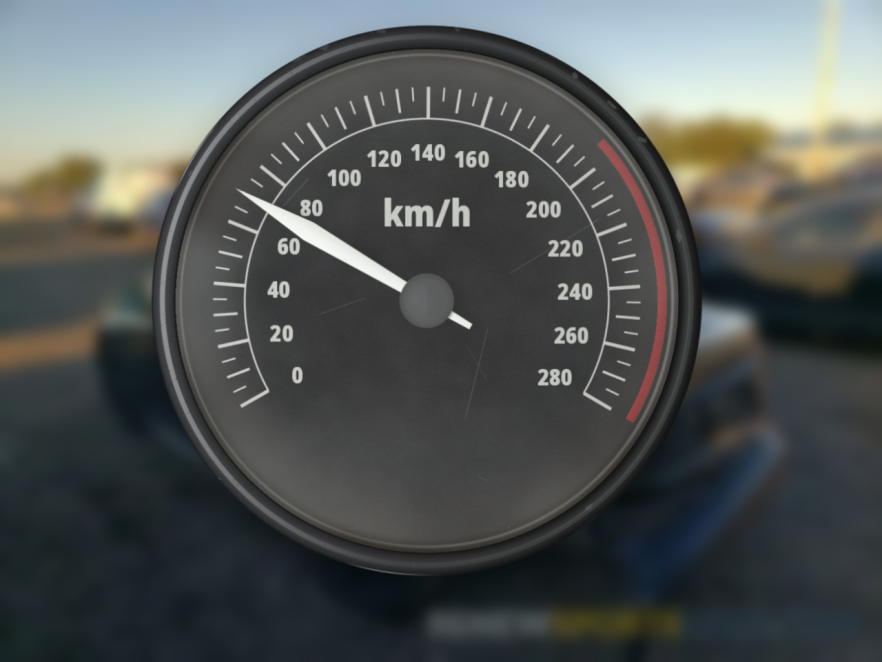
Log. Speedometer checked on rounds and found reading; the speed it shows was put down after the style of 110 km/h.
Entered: 70 km/h
